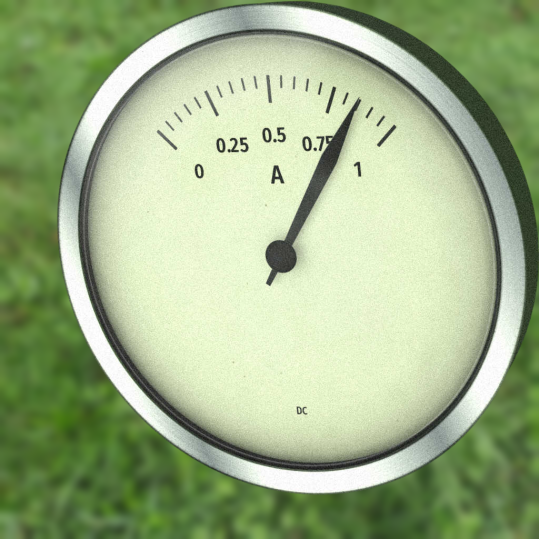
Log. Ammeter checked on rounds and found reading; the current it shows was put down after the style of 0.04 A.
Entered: 0.85 A
